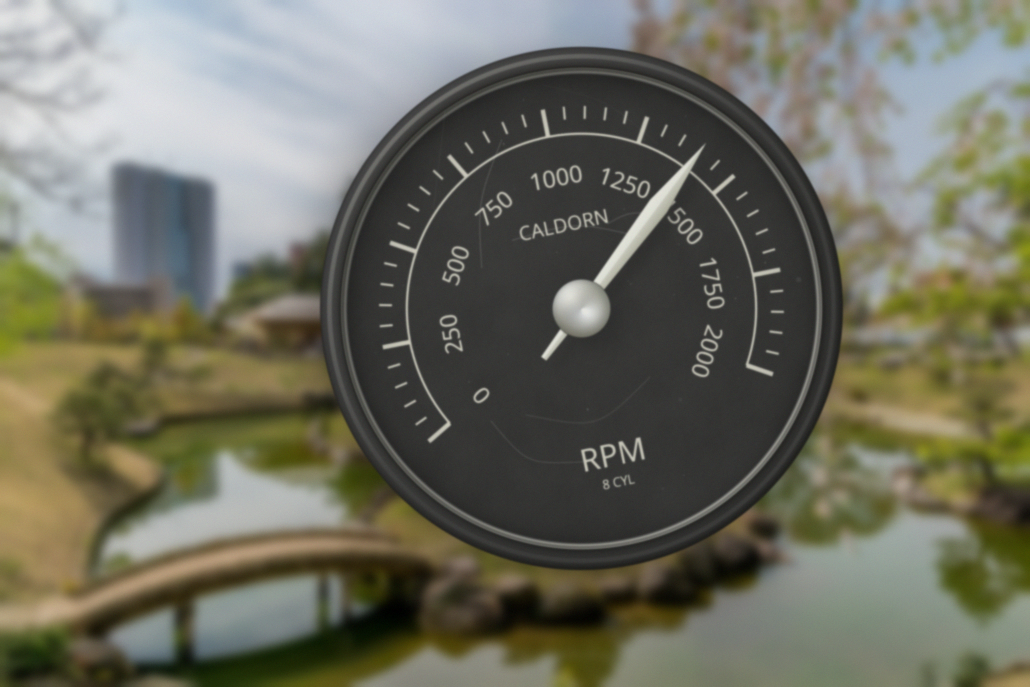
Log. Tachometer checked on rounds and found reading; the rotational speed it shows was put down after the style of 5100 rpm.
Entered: 1400 rpm
